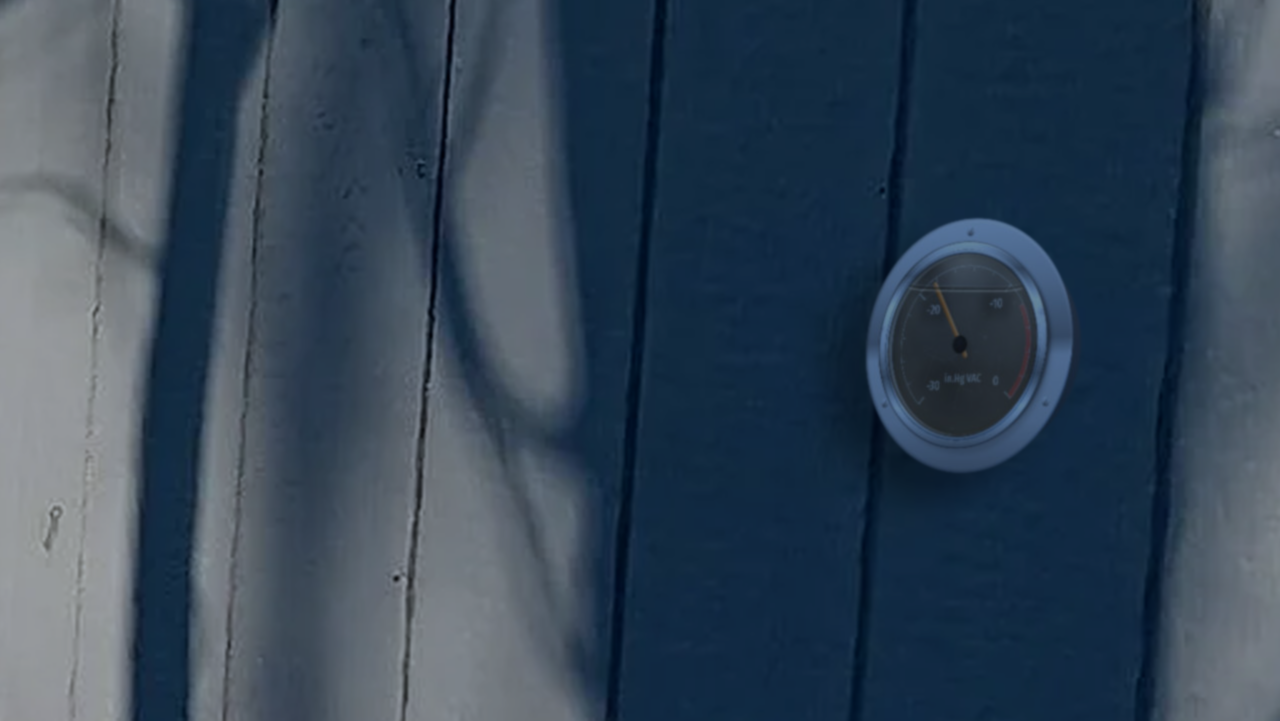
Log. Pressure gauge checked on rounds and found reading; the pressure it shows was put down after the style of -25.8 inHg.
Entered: -18 inHg
